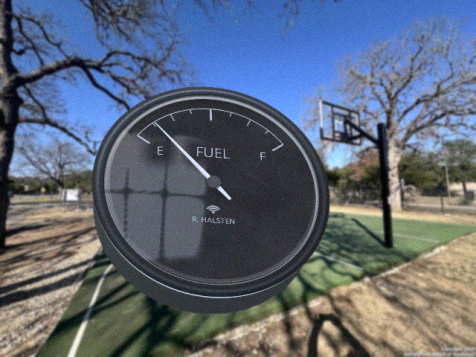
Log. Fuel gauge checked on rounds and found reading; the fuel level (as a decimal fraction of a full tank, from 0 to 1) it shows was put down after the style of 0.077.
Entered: 0.125
